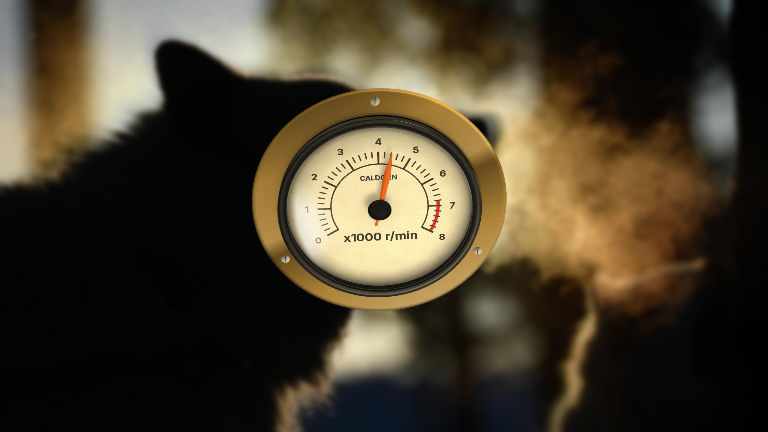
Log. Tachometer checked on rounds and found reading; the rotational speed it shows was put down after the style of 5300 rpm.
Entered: 4400 rpm
